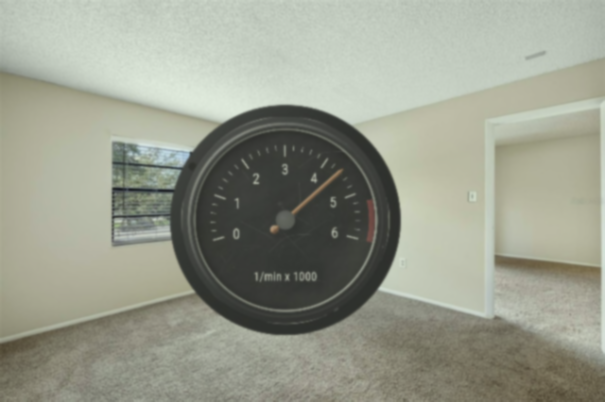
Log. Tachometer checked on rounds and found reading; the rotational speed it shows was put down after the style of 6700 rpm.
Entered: 4400 rpm
